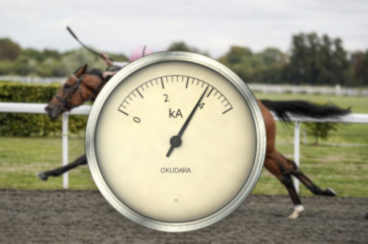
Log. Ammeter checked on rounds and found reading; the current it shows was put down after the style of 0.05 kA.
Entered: 3.8 kA
